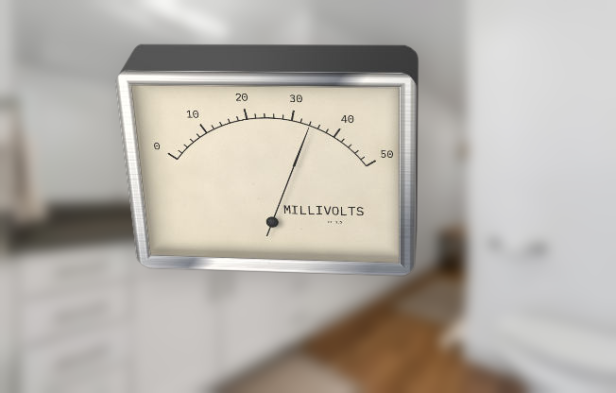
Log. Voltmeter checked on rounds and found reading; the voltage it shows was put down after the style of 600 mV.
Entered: 34 mV
